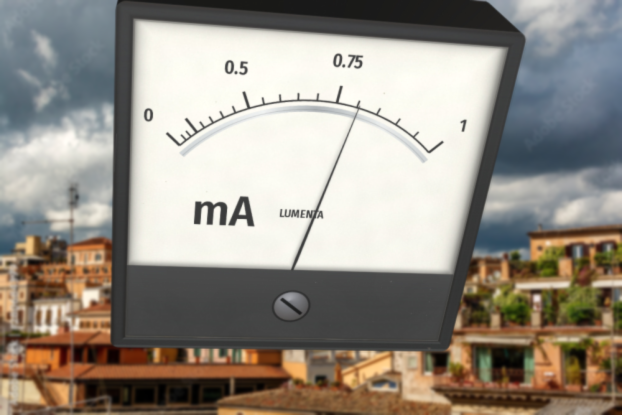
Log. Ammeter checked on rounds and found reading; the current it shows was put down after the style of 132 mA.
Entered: 0.8 mA
